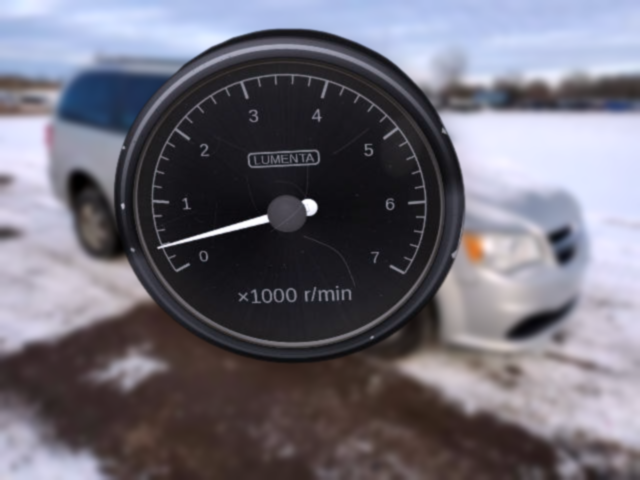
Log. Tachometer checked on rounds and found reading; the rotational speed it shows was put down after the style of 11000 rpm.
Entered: 400 rpm
